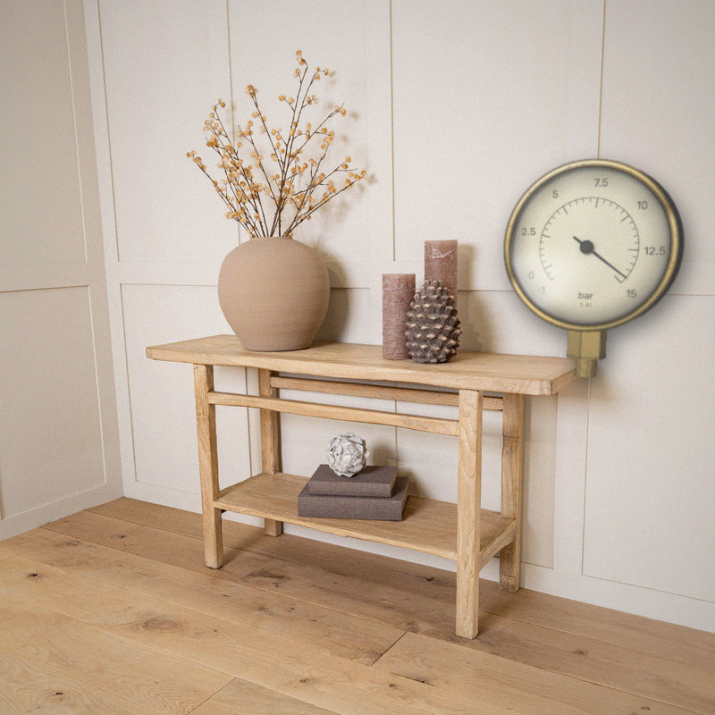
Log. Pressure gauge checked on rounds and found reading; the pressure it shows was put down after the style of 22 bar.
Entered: 14.5 bar
